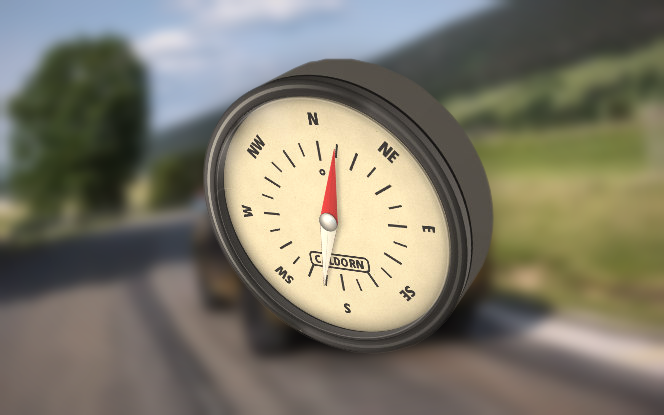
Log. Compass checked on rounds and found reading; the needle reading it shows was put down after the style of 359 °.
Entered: 15 °
